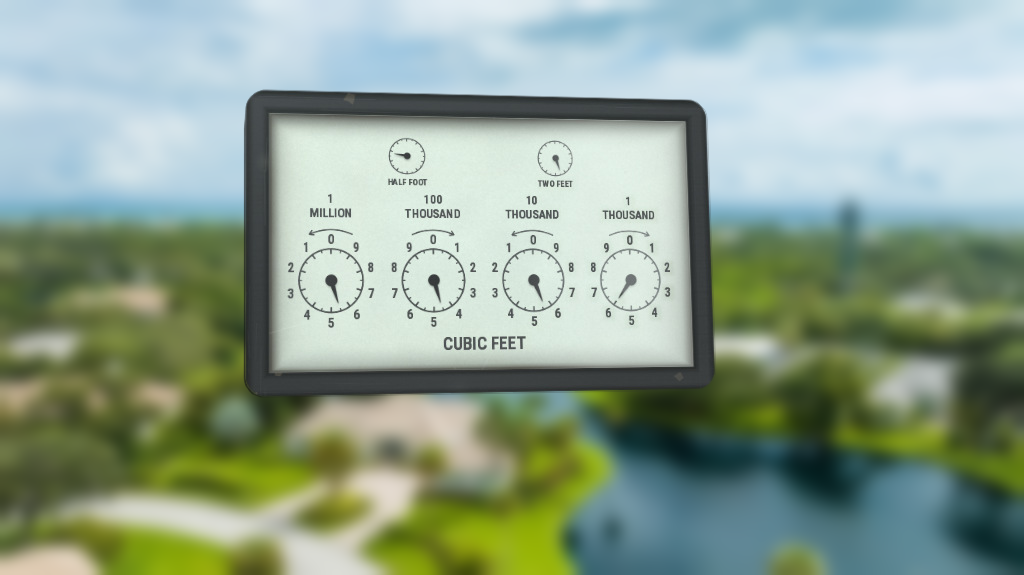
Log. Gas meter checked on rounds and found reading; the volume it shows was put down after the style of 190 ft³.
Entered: 545600 ft³
